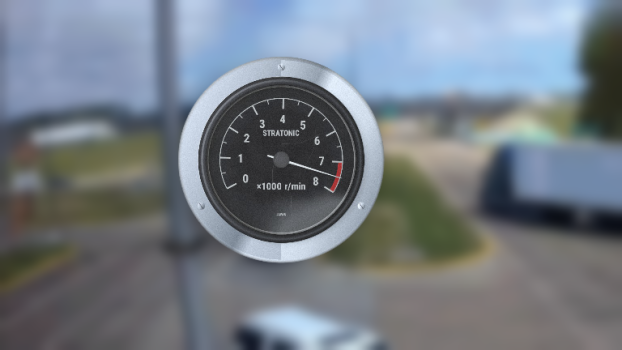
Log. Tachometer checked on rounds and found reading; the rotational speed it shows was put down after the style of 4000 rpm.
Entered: 7500 rpm
